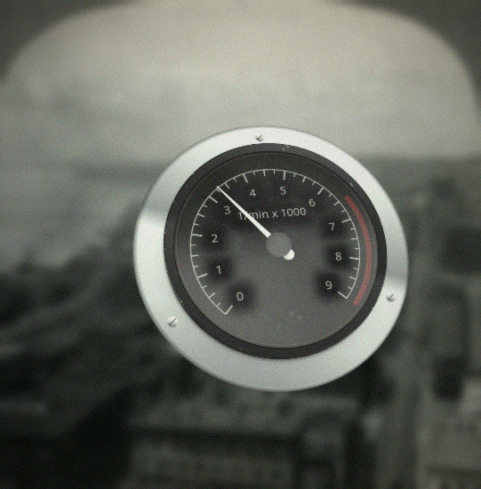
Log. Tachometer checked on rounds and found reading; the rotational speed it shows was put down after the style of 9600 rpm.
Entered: 3250 rpm
